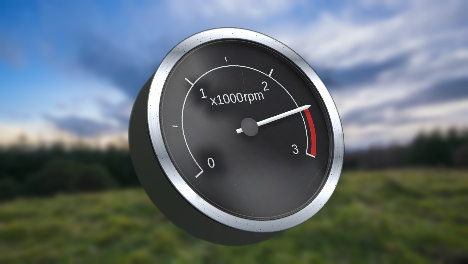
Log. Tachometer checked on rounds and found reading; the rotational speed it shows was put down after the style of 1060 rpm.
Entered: 2500 rpm
